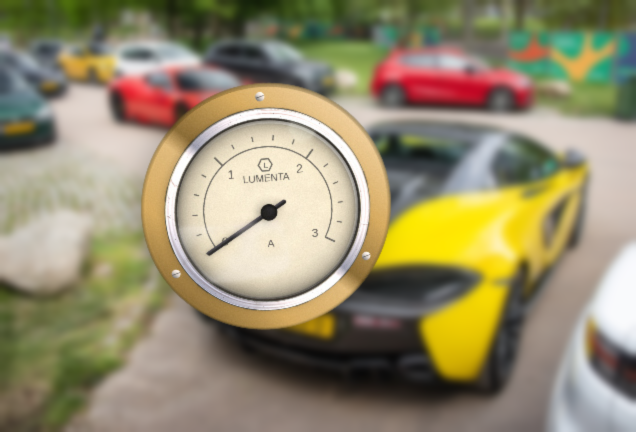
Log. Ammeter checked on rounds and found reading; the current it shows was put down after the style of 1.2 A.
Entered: 0 A
